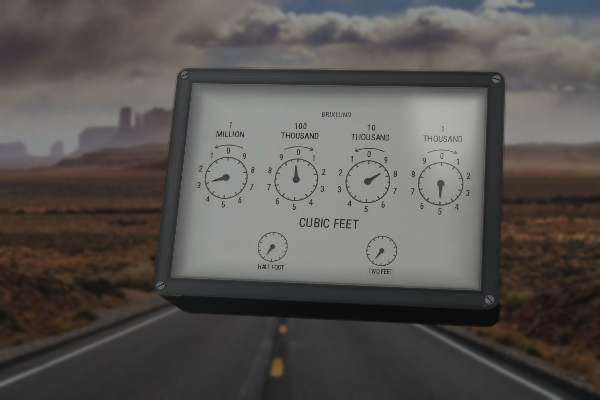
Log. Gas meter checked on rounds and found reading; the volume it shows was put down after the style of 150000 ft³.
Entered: 298500 ft³
